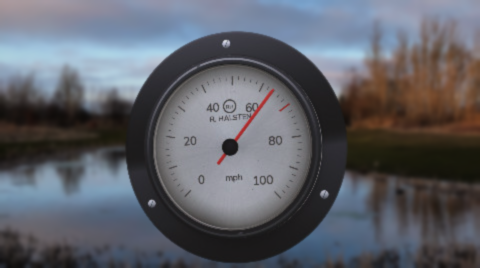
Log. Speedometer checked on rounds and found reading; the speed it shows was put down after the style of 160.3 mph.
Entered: 64 mph
